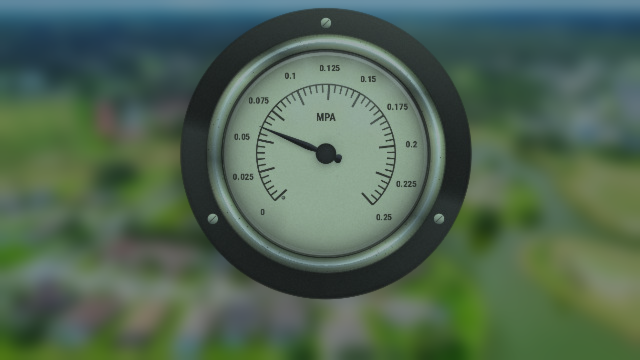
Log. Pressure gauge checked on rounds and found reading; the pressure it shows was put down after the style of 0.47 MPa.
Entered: 0.06 MPa
